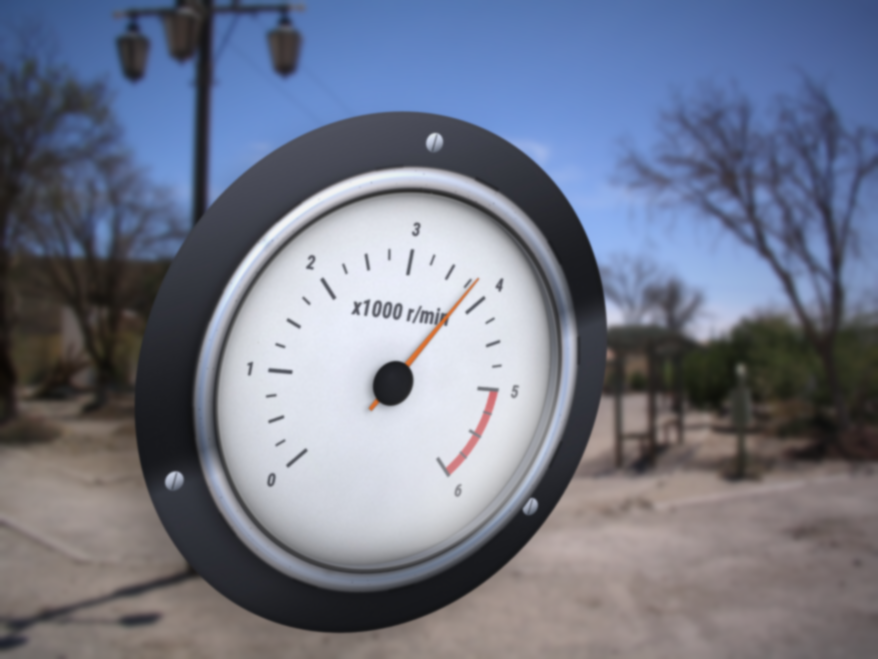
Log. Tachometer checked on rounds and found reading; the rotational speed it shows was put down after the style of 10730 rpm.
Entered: 3750 rpm
